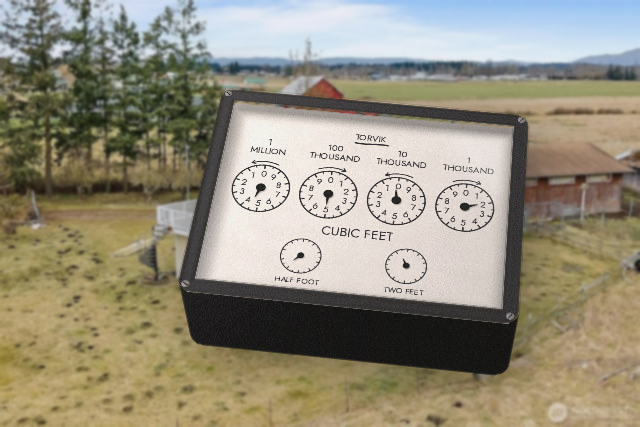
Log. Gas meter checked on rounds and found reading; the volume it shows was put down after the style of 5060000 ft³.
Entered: 450200 ft³
